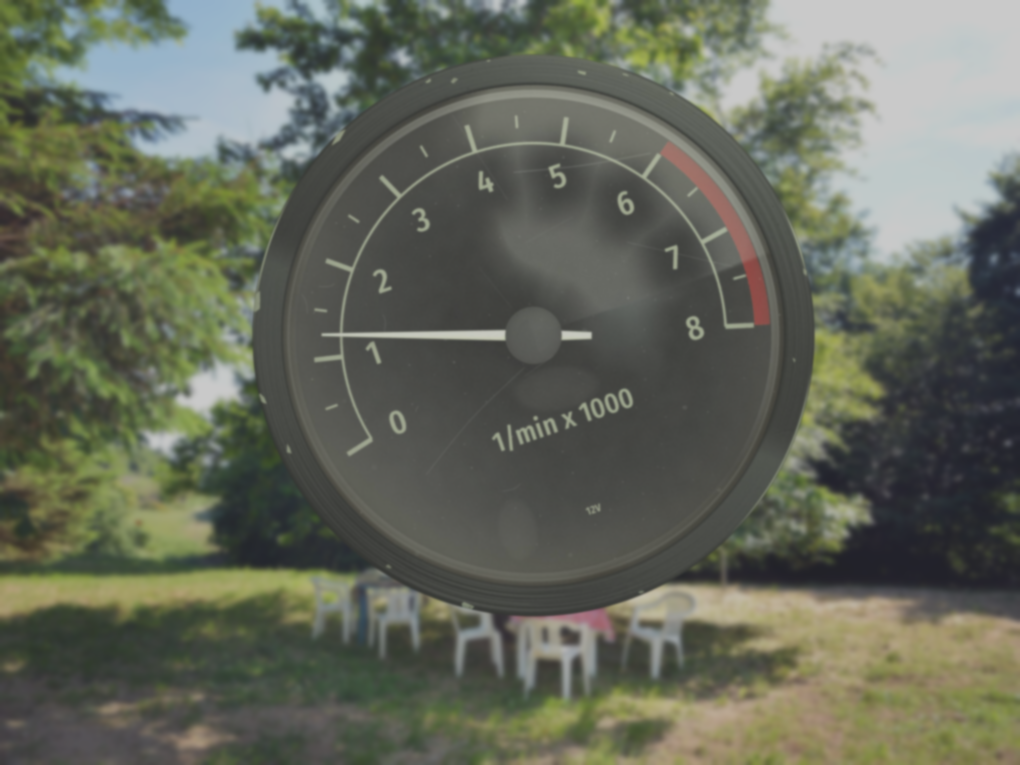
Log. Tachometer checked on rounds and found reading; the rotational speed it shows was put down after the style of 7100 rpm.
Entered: 1250 rpm
